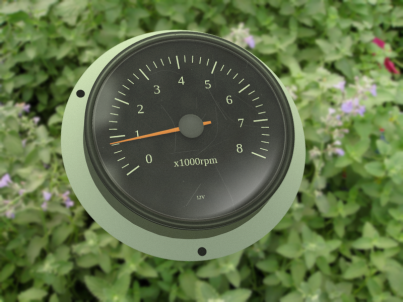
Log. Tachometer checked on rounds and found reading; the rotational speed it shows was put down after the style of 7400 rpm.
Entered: 800 rpm
